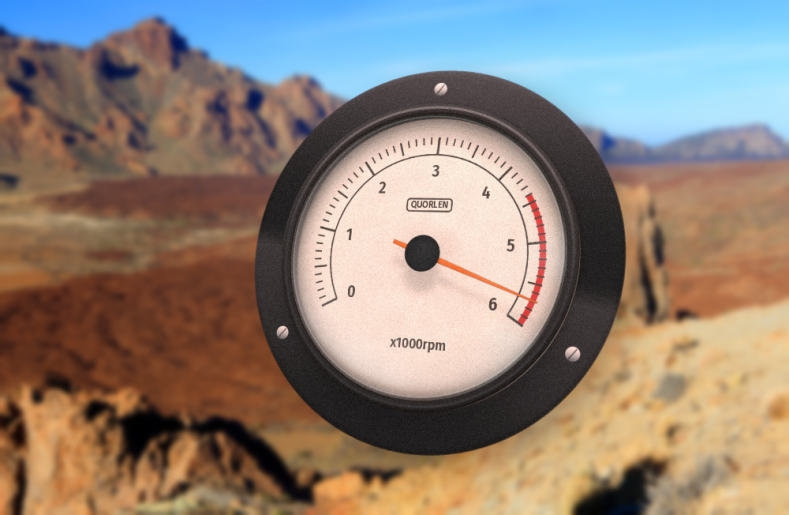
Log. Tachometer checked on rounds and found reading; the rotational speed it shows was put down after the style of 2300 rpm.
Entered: 5700 rpm
